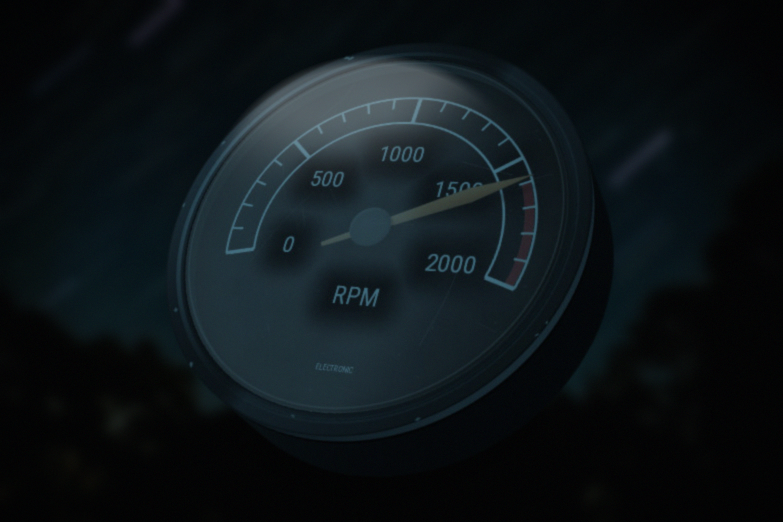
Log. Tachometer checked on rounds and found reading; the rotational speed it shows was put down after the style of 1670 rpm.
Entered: 1600 rpm
